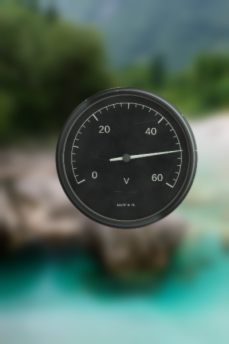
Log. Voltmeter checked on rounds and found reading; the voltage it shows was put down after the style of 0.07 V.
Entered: 50 V
